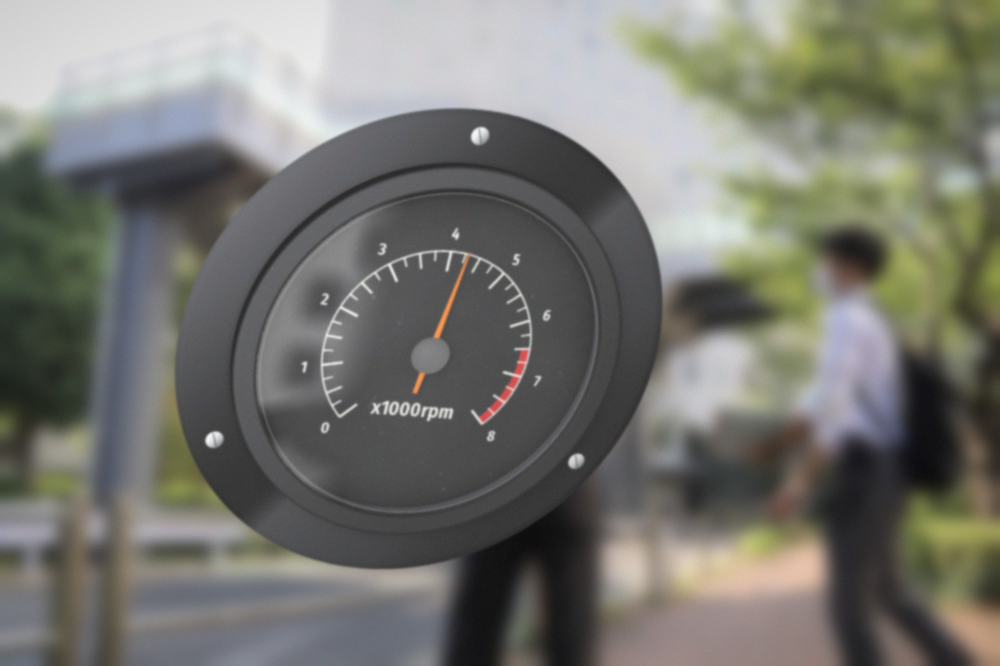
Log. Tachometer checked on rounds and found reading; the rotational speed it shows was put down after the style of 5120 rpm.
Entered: 4250 rpm
